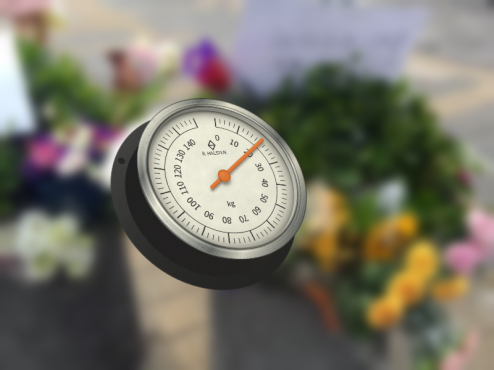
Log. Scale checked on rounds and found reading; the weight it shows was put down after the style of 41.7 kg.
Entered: 20 kg
